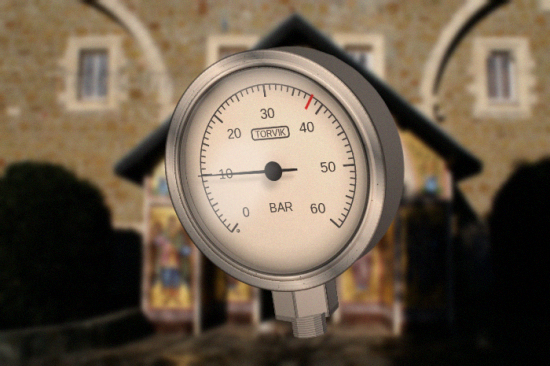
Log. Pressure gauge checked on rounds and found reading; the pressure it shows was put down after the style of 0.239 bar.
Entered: 10 bar
